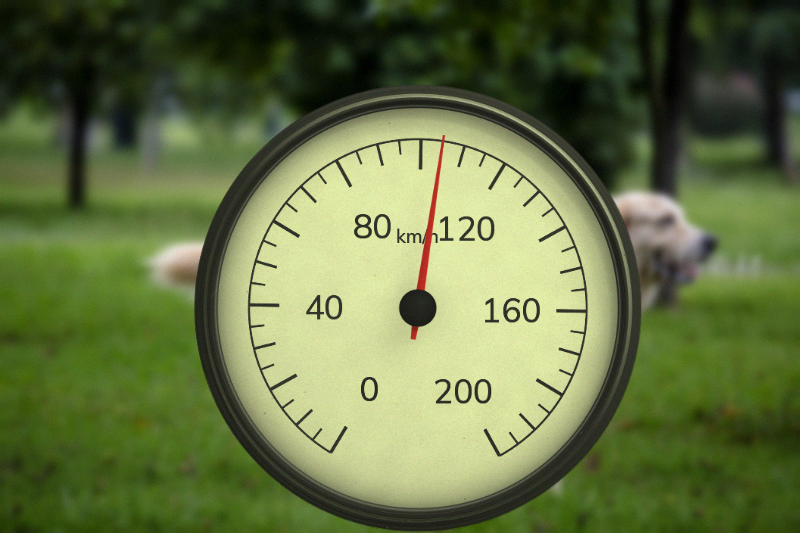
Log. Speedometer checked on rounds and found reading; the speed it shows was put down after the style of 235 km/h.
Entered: 105 km/h
